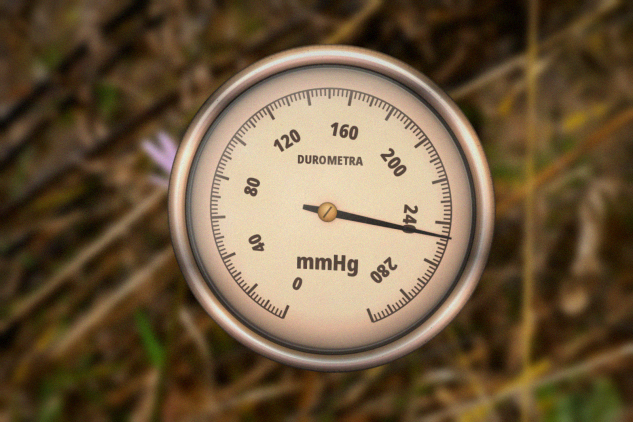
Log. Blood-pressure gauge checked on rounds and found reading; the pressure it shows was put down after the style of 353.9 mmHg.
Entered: 246 mmHg
